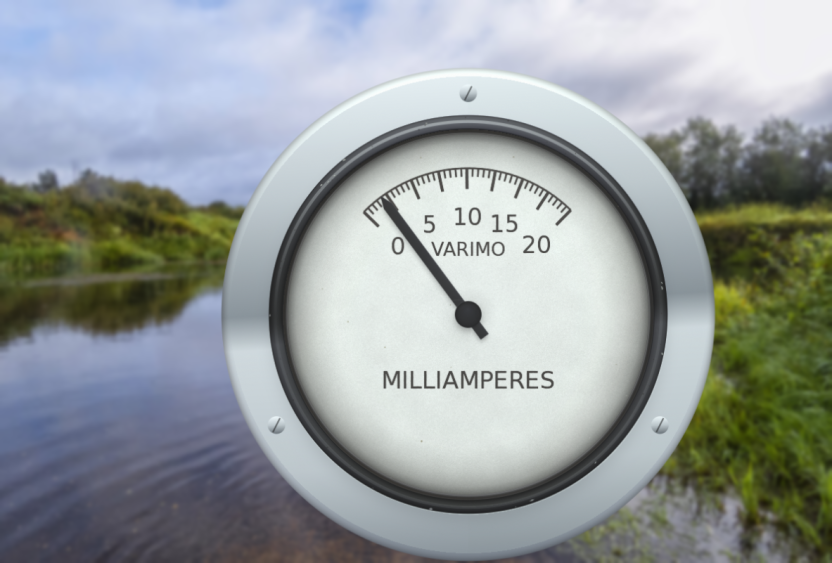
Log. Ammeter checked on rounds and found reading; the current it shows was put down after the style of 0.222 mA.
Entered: 2 mA
